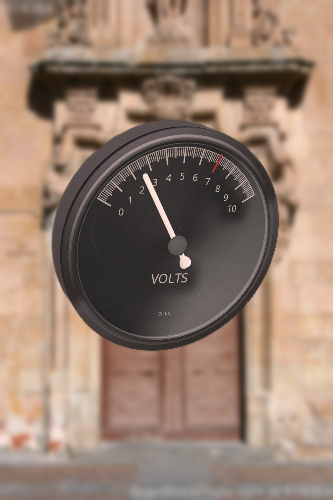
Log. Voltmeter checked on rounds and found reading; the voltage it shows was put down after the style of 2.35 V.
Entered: 2.5 V
